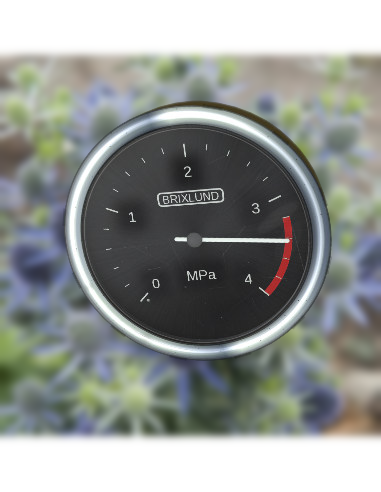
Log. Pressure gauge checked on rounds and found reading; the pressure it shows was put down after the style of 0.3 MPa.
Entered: 3.4 MPa
